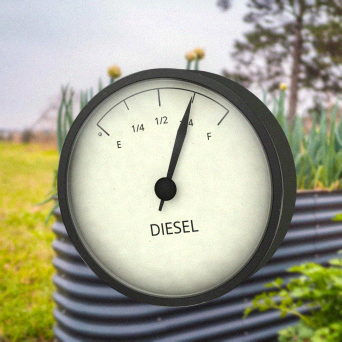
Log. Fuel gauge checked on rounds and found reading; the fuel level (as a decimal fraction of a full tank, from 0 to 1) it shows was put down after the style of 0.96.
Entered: 0.75
